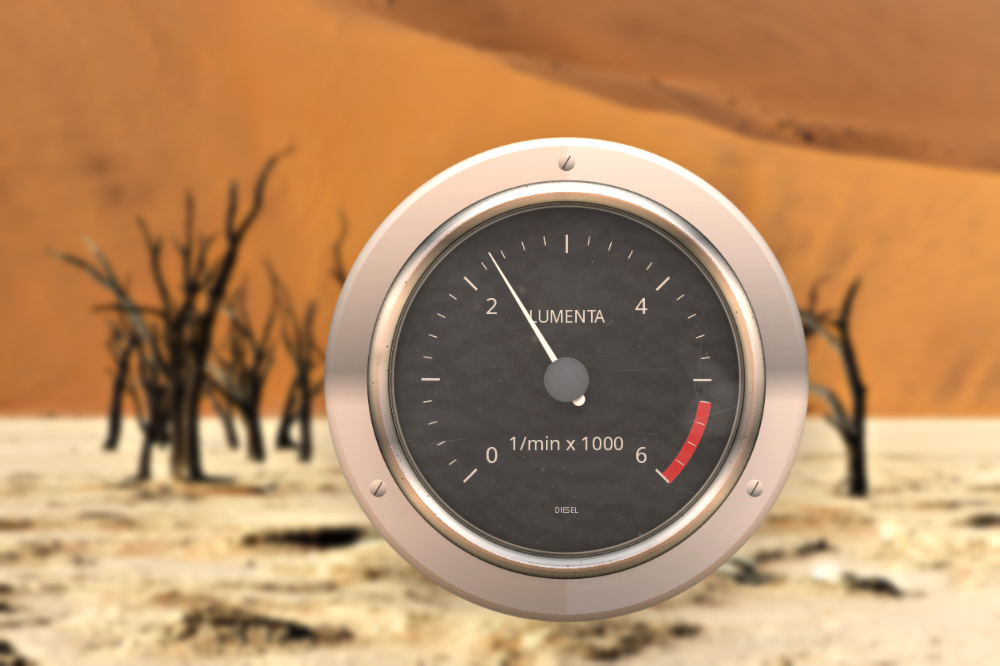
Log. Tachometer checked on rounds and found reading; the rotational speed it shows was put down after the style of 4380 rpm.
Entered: 2300 rpm
